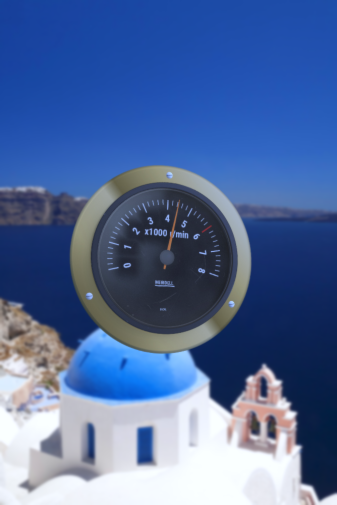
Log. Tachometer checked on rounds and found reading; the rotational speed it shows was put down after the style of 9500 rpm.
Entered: 4400 rpm
